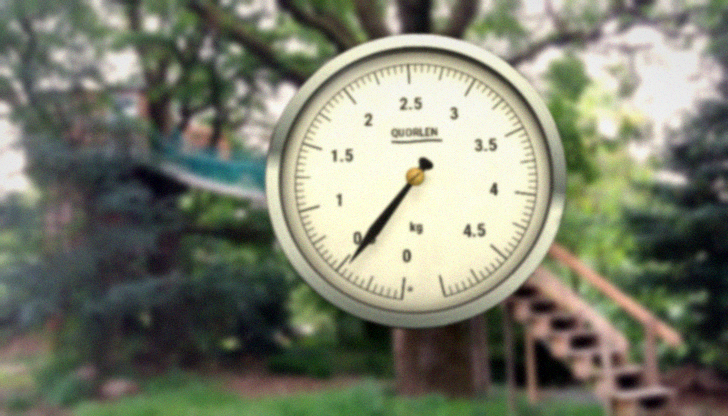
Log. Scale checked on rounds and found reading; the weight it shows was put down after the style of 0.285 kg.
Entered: 0.45 kg
